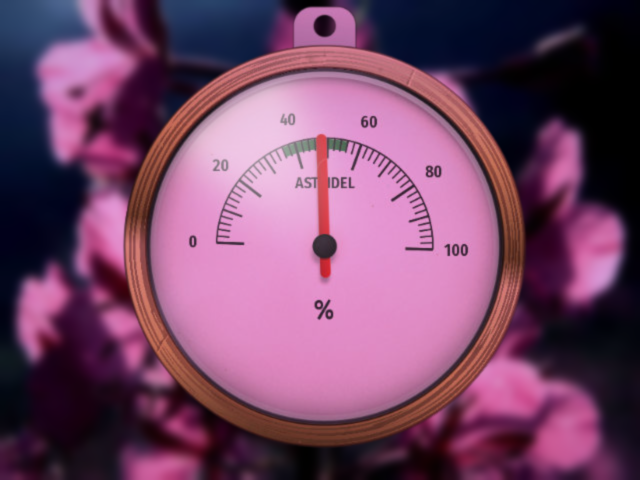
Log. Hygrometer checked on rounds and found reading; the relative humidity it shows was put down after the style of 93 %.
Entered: 48 %
